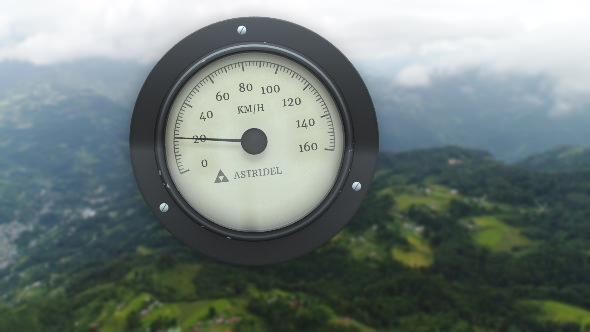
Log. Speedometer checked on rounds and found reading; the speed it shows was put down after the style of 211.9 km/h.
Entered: 20 km/h
